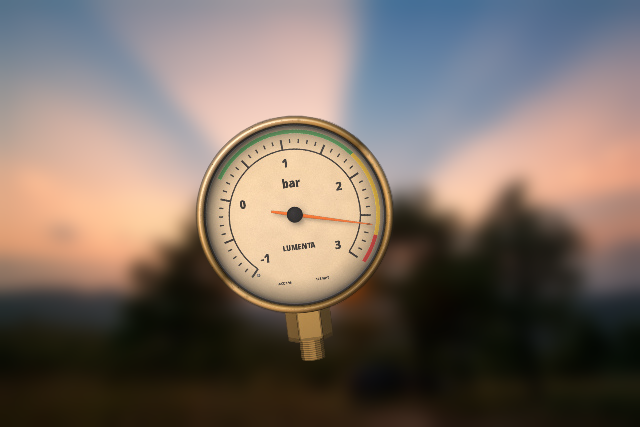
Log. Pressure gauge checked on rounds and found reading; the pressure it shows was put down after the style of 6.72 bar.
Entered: 2.6 bar
